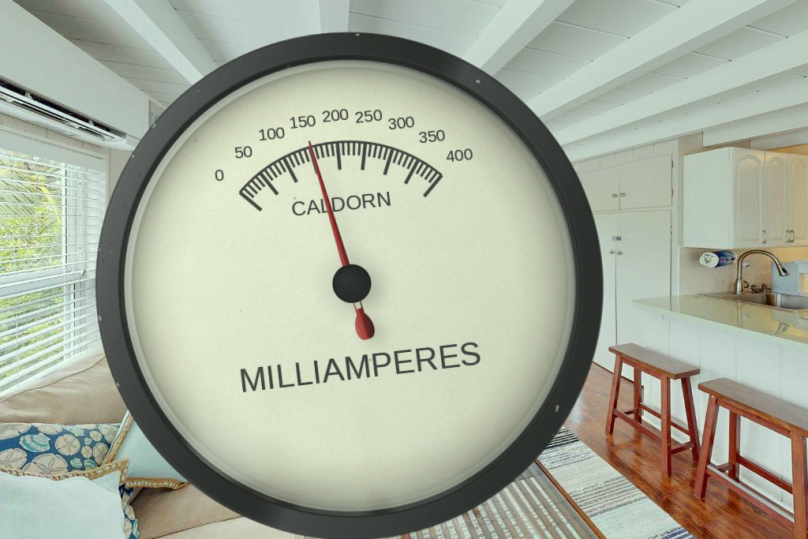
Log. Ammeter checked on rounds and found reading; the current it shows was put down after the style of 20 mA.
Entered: 150 mA
